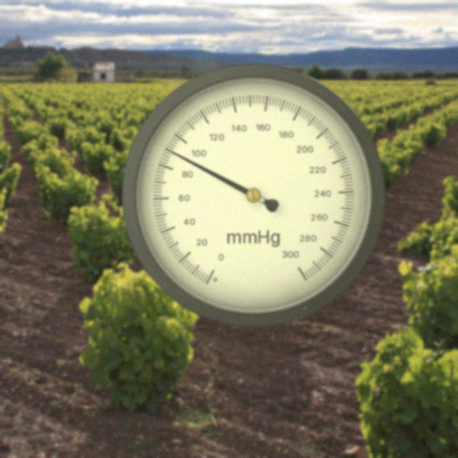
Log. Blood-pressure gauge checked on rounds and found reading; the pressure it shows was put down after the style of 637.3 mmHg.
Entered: 90 mmHg
